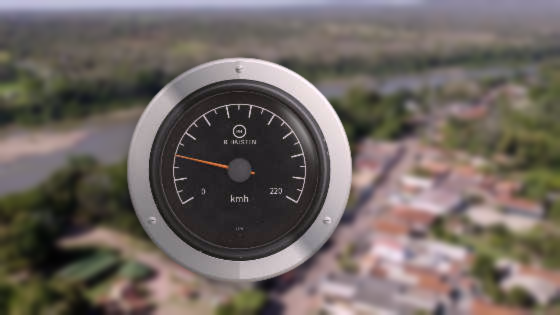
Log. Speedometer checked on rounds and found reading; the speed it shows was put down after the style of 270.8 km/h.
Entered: 40 km/h
